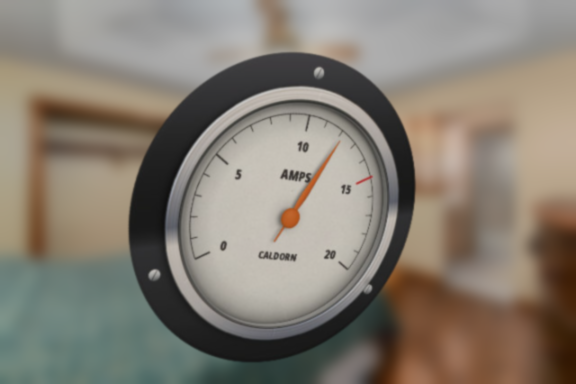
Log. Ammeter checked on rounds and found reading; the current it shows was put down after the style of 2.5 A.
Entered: 12 A
